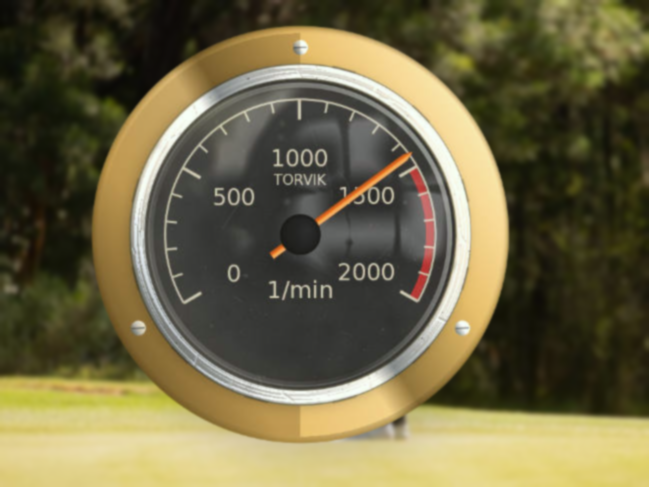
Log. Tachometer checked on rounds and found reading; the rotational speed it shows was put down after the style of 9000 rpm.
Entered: 1450 rpm
